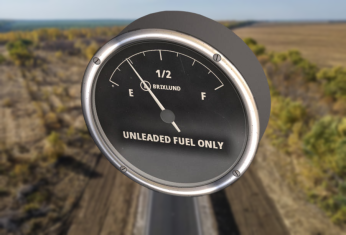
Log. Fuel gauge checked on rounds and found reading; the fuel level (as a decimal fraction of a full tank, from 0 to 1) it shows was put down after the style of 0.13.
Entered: 0.25
